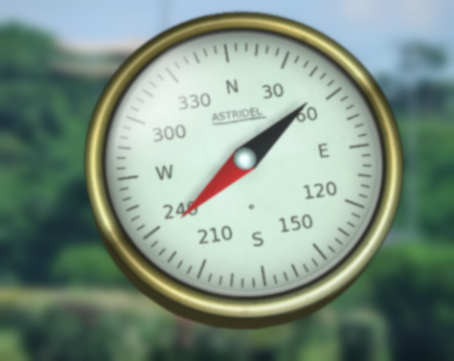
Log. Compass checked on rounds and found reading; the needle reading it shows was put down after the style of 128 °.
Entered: 235 °
